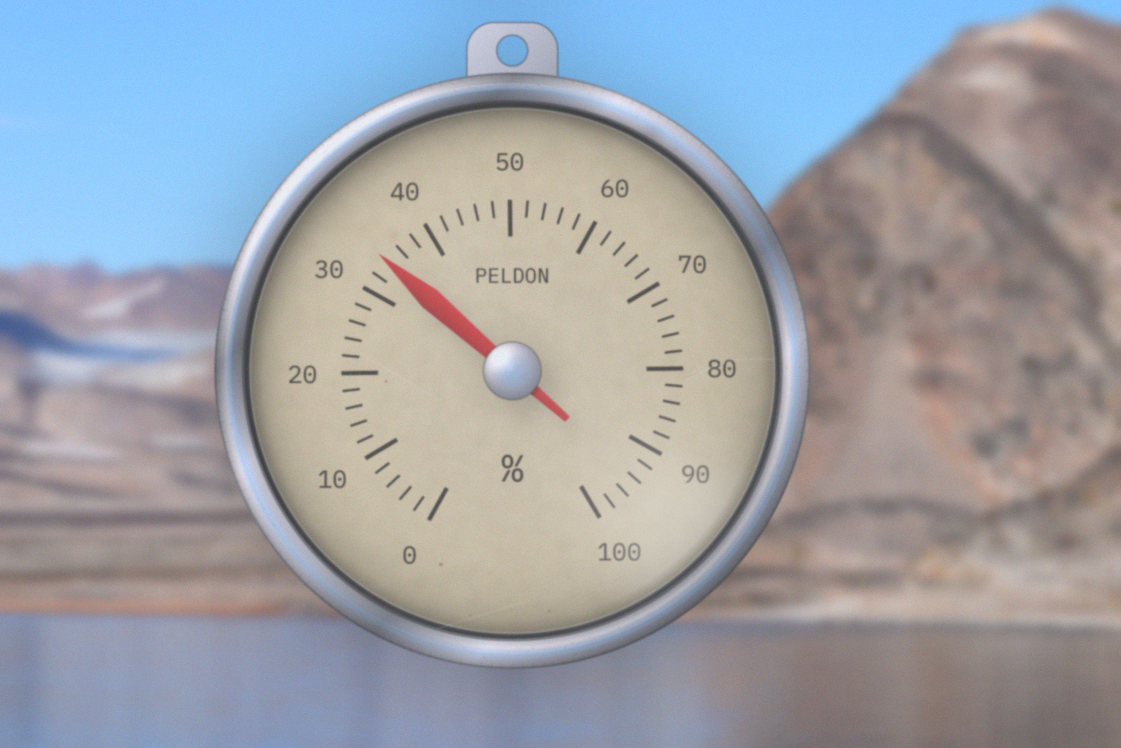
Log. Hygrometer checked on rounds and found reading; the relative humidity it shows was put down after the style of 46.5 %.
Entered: 34 %
